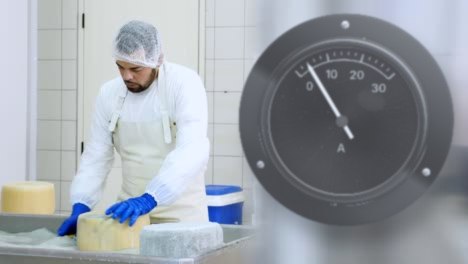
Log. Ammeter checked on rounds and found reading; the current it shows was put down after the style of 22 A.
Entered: 4 A
